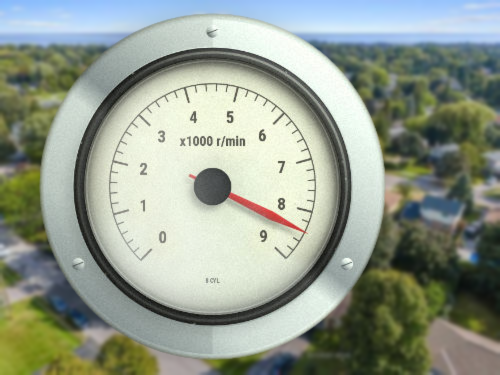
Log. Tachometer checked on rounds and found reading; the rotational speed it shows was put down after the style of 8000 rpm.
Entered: 8400 rpm
